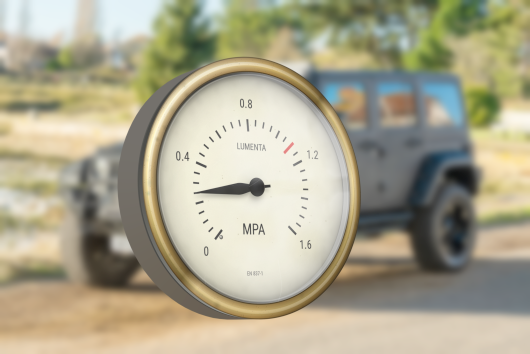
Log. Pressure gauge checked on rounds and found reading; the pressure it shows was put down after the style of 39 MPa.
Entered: 0.25 MPa
